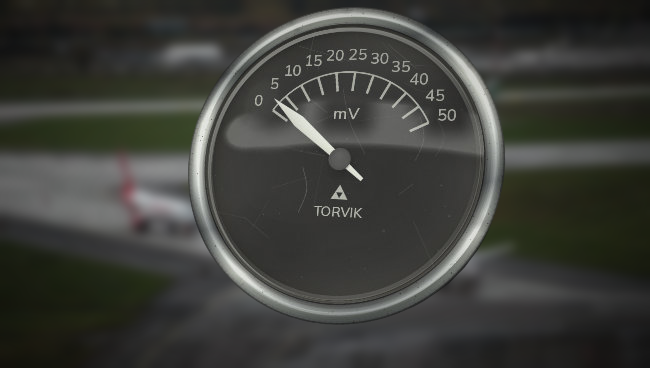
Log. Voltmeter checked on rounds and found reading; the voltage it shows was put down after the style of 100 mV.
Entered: 2.5 mV
